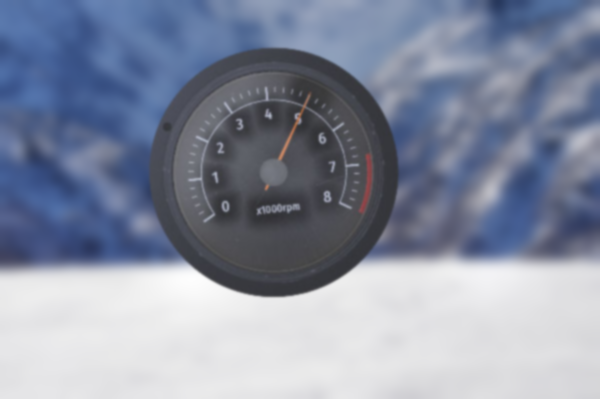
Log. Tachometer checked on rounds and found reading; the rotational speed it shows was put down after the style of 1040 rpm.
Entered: 5000 rpm
